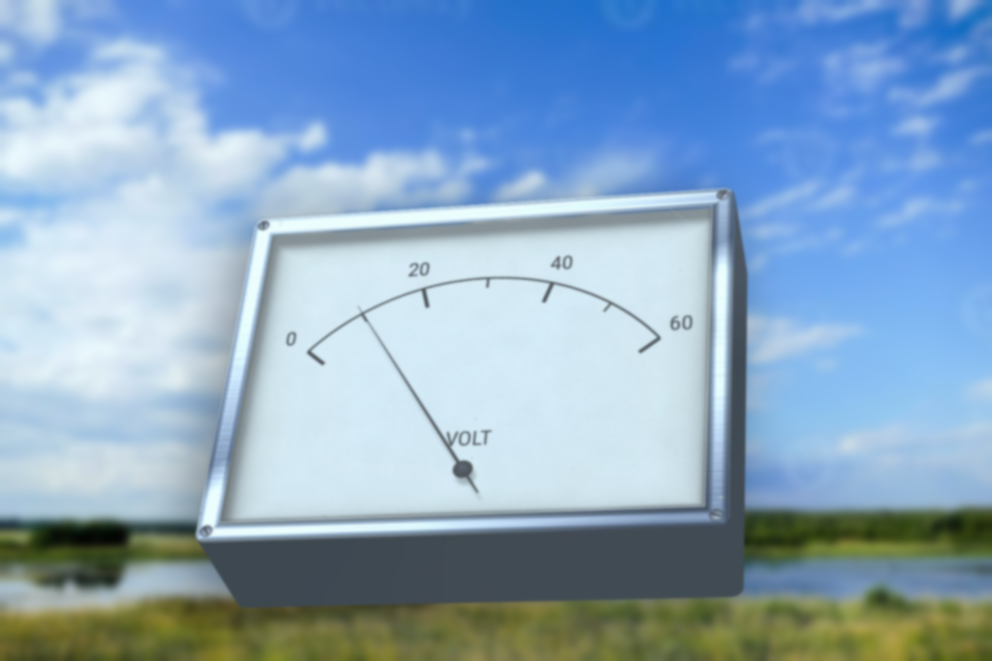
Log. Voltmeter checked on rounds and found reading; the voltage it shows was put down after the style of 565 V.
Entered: 10 V
